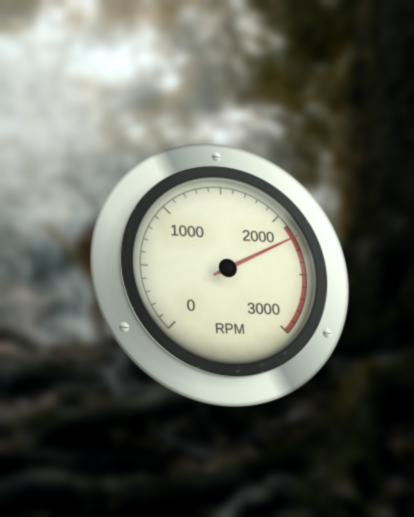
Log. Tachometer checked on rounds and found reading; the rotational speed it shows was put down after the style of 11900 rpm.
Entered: 2200 rpm
